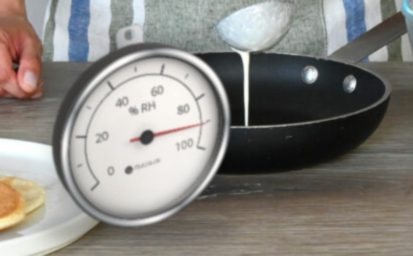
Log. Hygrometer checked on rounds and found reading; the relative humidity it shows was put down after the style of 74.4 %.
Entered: 90 %
